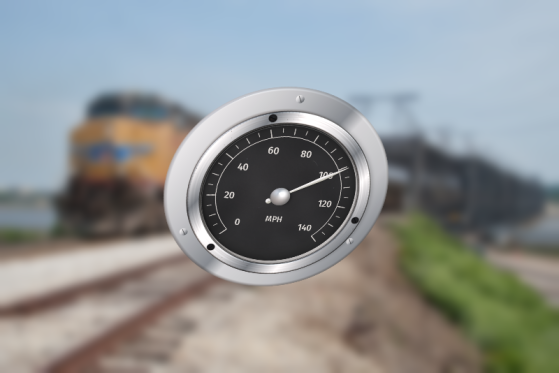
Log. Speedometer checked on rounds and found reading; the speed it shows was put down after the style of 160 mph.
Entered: 100 mph
